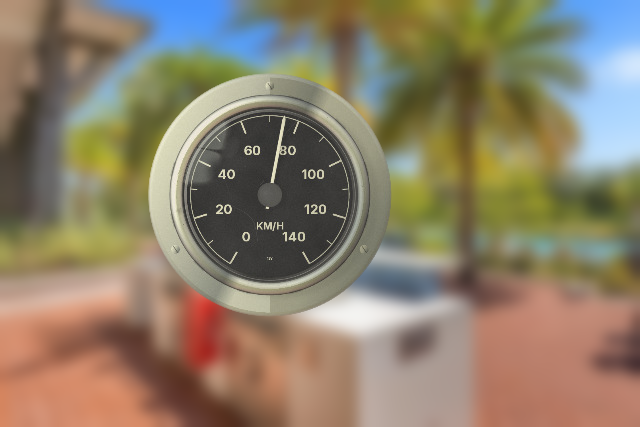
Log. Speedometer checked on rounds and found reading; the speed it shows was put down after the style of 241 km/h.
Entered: 75 km/h
